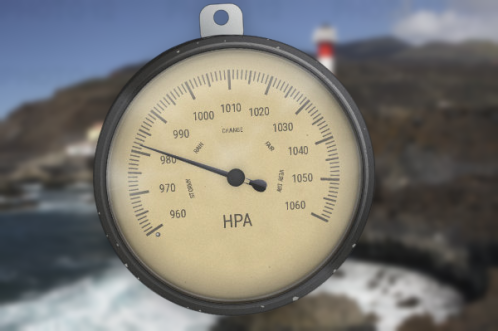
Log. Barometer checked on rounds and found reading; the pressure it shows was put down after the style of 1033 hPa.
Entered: 982 hPa
